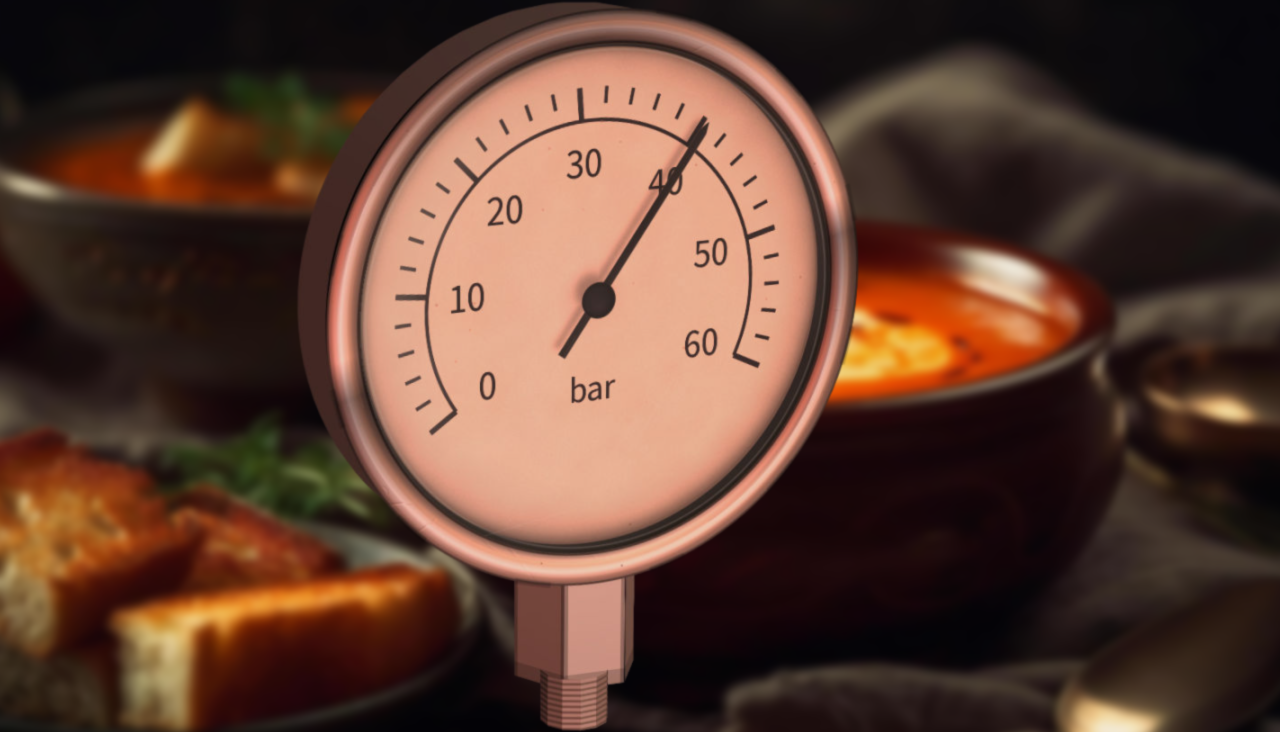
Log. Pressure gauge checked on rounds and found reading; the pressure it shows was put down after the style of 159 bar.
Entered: 40 bar
